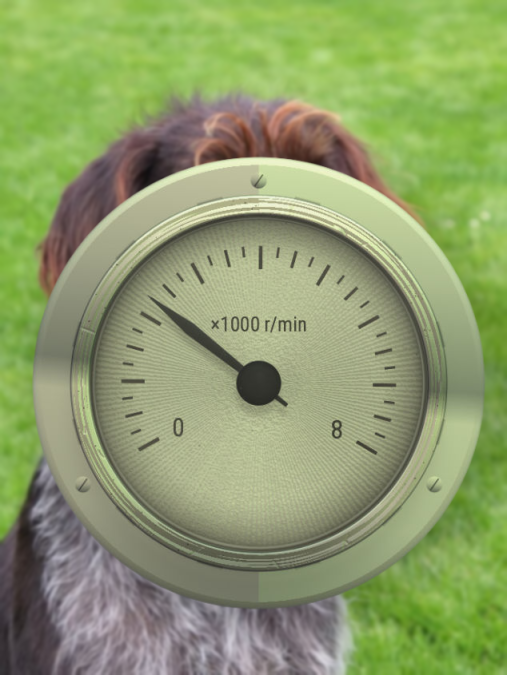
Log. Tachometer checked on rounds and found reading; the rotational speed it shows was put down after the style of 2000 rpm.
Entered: 2250 rpm
